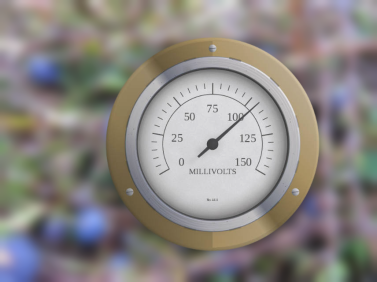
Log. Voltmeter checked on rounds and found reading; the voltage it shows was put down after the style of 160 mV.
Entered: 105 mV
